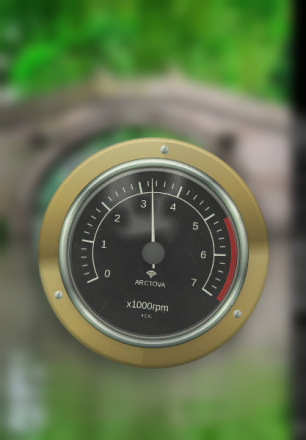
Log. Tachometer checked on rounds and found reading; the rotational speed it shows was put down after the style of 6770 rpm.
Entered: 3300 rpm
